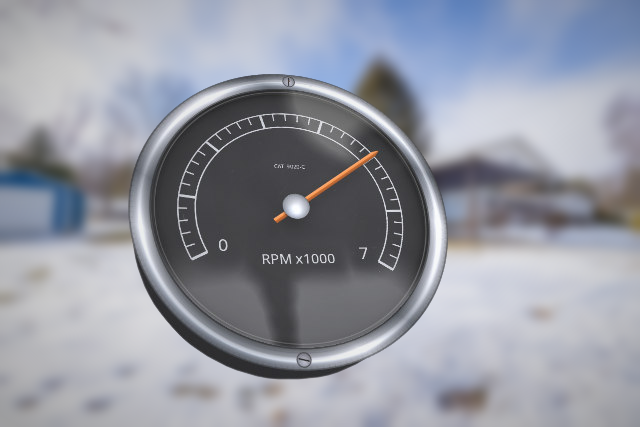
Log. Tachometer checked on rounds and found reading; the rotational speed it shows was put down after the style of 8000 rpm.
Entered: 5000 rpm
